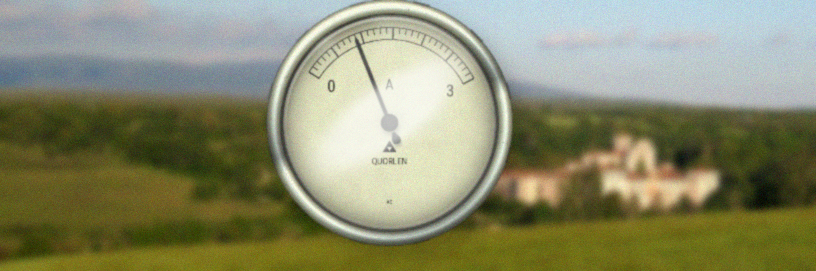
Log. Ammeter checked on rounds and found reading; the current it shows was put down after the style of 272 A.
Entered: 0.9 A
